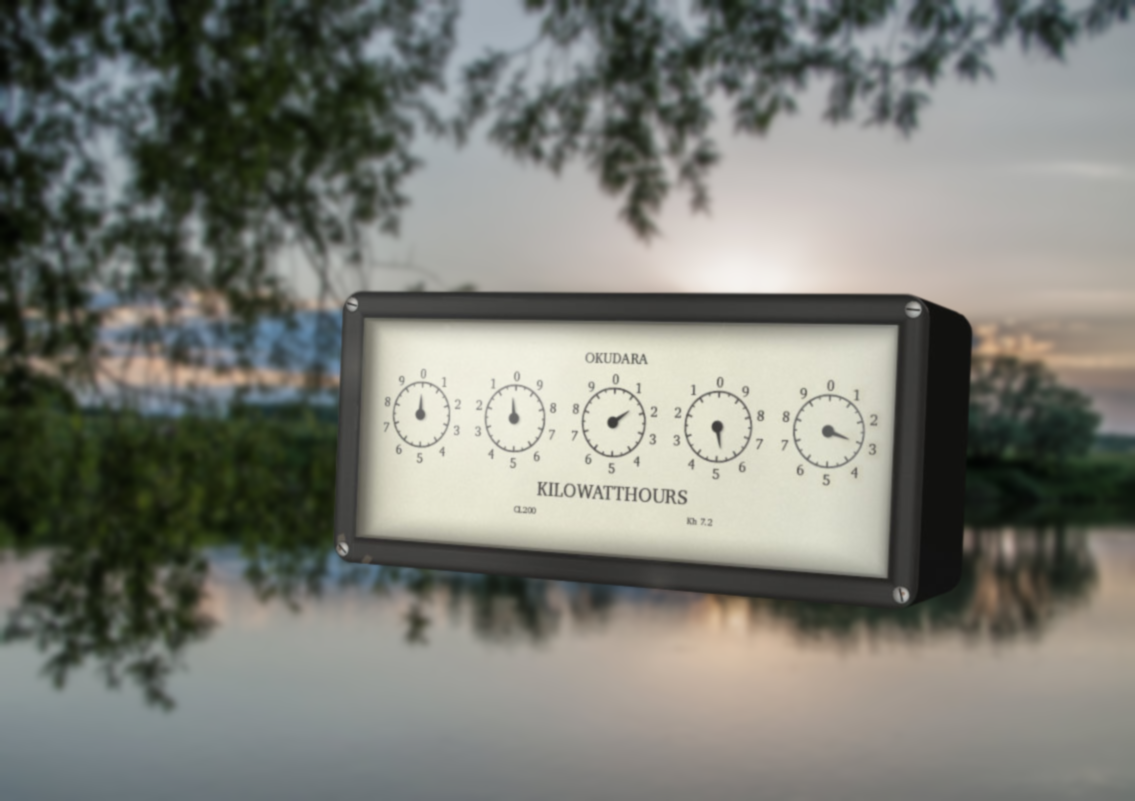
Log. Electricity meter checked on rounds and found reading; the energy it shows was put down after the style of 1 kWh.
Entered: 153 kWh
